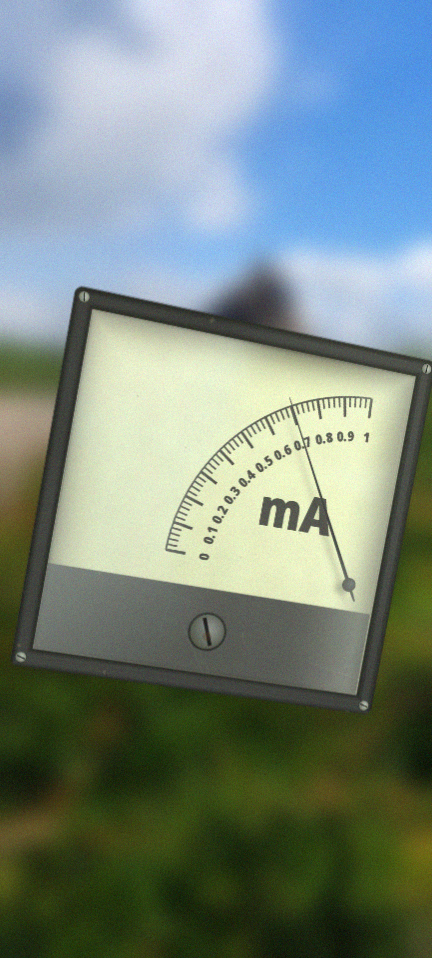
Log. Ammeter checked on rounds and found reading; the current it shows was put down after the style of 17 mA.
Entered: 0.7 mA
